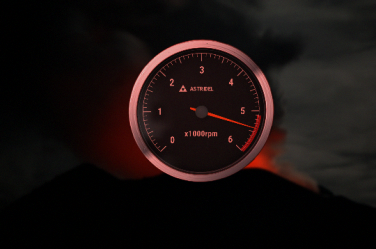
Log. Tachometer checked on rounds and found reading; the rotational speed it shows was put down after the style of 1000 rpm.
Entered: 5400 rpm
